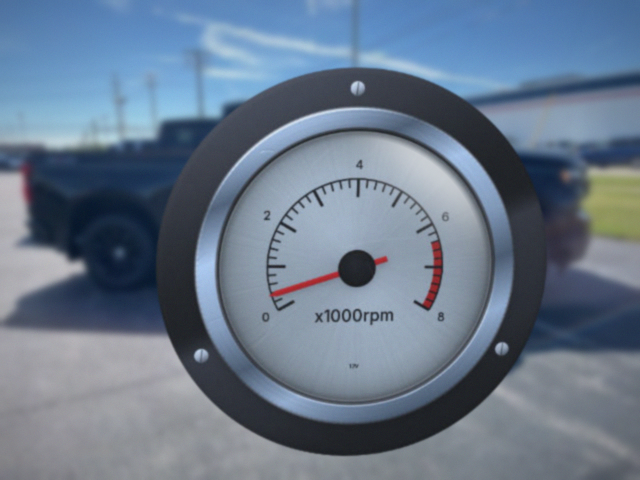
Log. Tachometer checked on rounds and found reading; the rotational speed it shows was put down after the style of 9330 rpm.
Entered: 400 rpm
